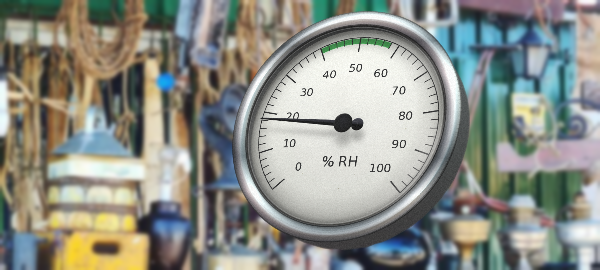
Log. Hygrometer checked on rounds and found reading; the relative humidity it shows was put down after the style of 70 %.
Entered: 18 %
